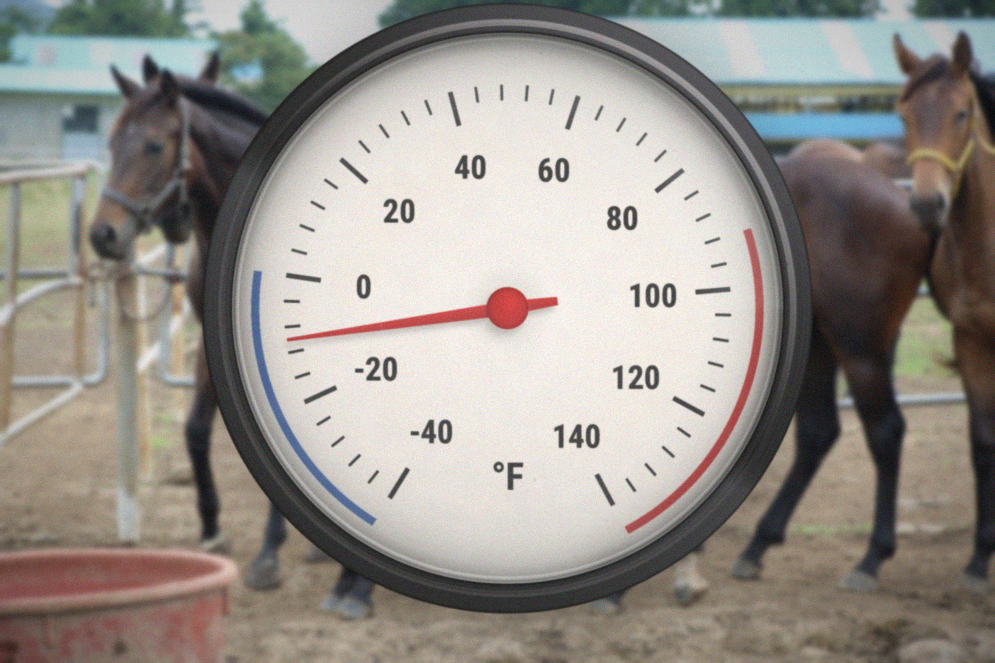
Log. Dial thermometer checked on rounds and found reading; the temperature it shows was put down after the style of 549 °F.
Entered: -10 °F
